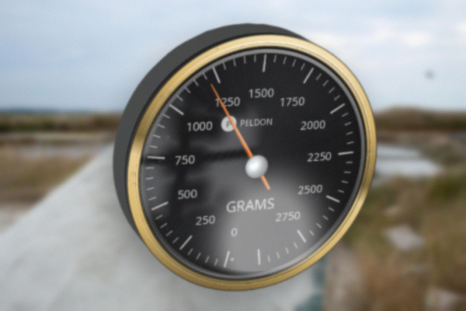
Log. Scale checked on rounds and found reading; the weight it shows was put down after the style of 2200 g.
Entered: 1200 g
